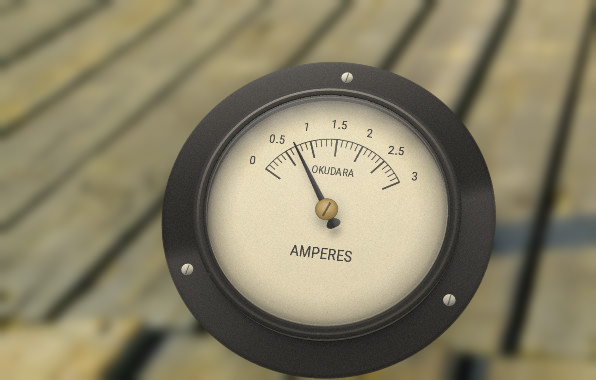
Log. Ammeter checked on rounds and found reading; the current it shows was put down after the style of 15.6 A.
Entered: 0.7 A
